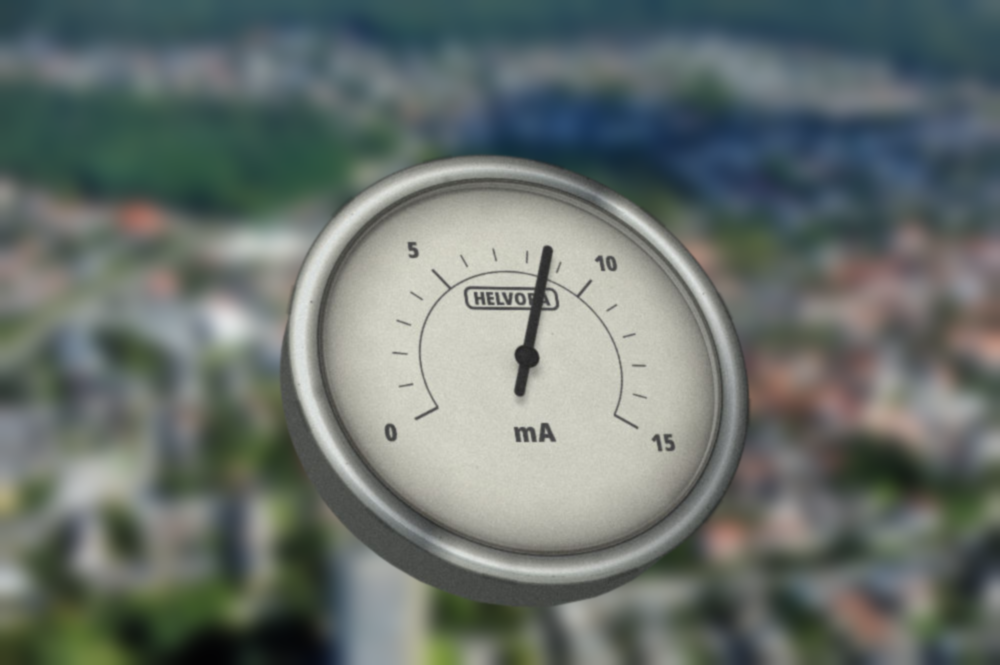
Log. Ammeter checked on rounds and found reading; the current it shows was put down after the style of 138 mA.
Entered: 8.5 mA
